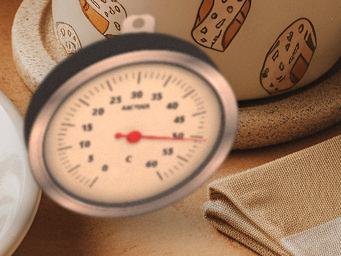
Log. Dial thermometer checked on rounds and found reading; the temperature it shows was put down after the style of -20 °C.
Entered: 50 °C
